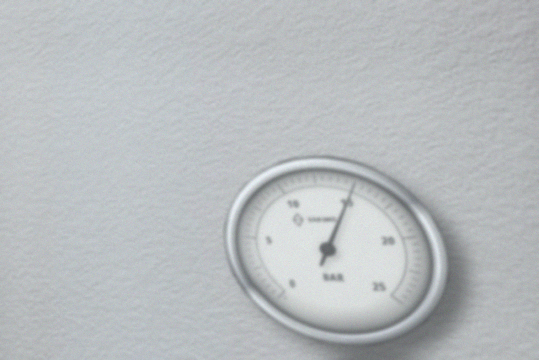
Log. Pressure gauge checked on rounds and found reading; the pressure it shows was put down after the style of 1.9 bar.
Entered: 15 bar
